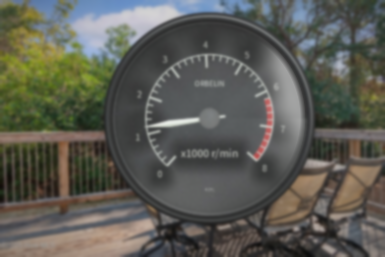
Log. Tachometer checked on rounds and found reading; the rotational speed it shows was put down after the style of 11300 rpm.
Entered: 1200 rpm
